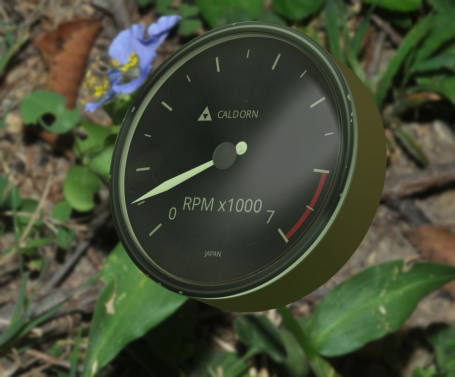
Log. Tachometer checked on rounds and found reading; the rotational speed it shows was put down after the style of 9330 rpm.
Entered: 500 rpm
